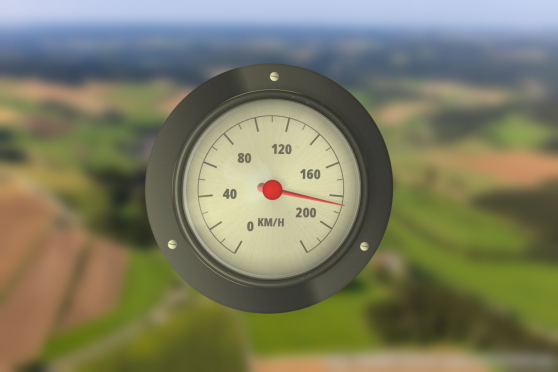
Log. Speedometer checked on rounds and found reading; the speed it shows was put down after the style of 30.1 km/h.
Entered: 185 km/h
